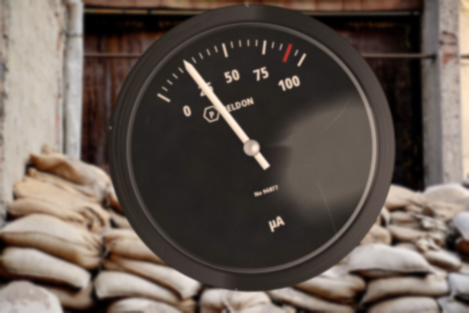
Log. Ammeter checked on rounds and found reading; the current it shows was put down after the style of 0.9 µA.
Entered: 25 µA
